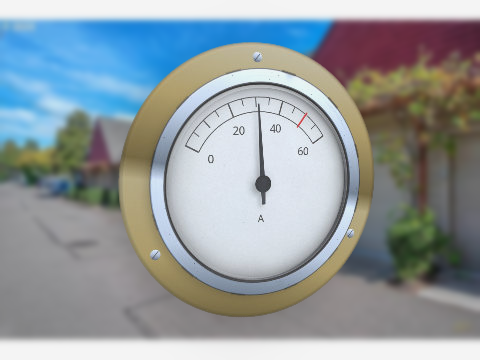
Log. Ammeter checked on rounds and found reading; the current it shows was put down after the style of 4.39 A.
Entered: 30 A
